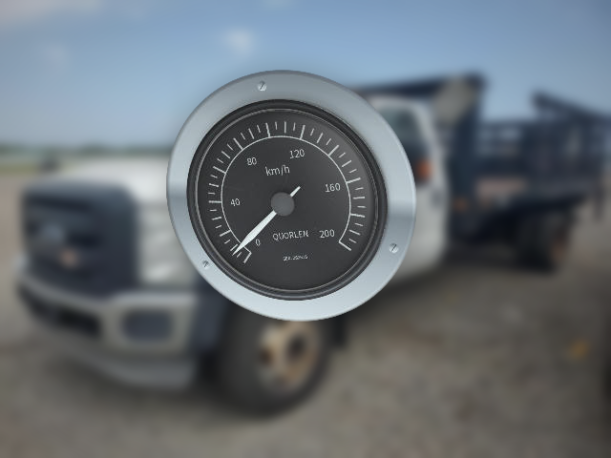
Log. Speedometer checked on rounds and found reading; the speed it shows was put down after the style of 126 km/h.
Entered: 7.5 km/h
